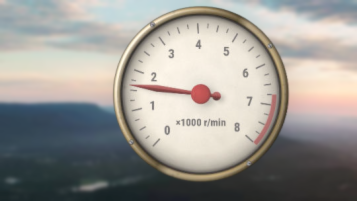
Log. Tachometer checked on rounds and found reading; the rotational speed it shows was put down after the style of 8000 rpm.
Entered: 1625 rpm
